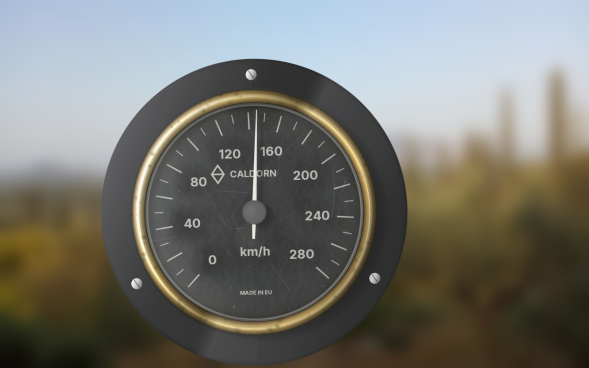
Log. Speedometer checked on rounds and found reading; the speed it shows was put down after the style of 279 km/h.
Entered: 145 km/h
